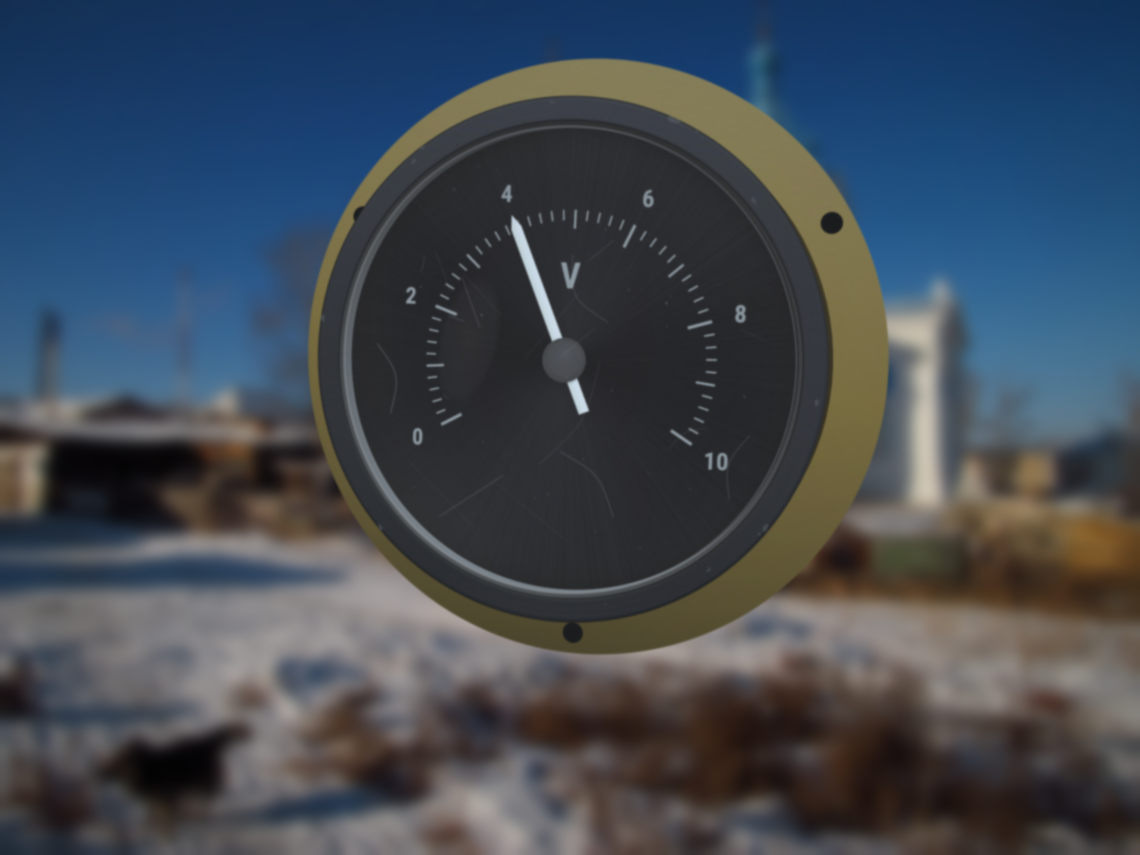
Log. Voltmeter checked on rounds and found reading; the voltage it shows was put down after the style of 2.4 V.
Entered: 4 V
